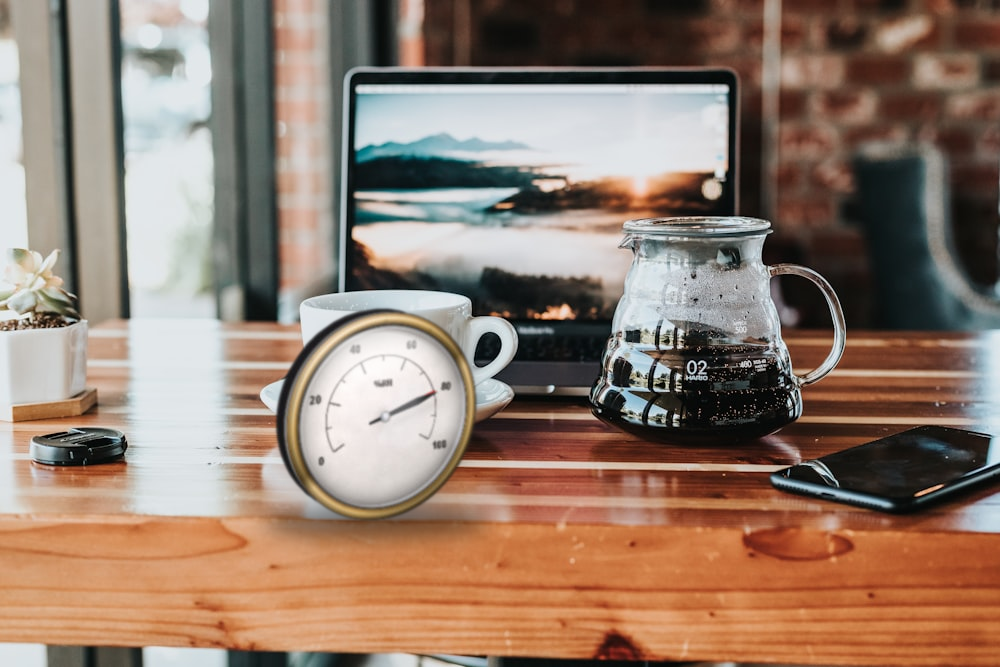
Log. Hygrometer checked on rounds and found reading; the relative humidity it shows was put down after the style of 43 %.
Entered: 80 %
